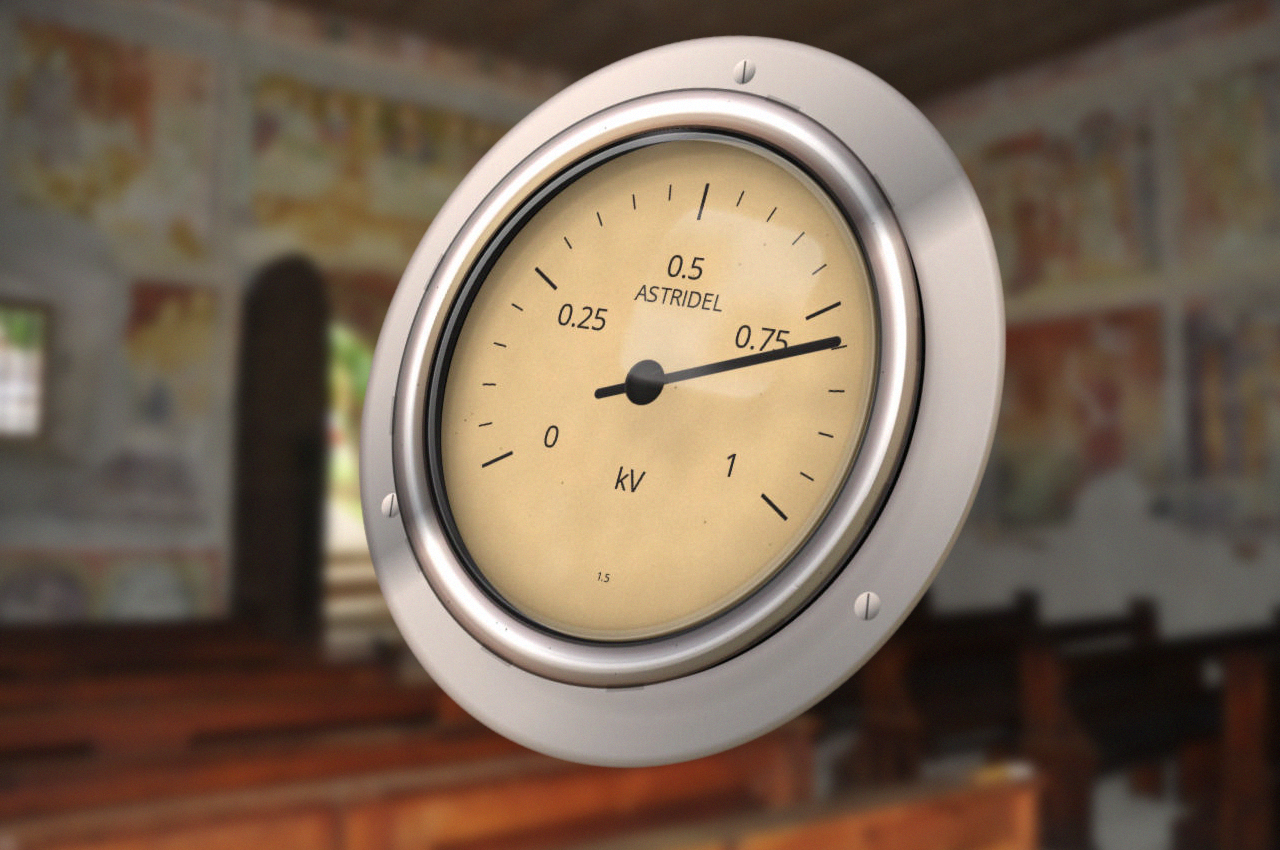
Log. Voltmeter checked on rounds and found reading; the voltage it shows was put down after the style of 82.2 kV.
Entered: 0.8 kV
